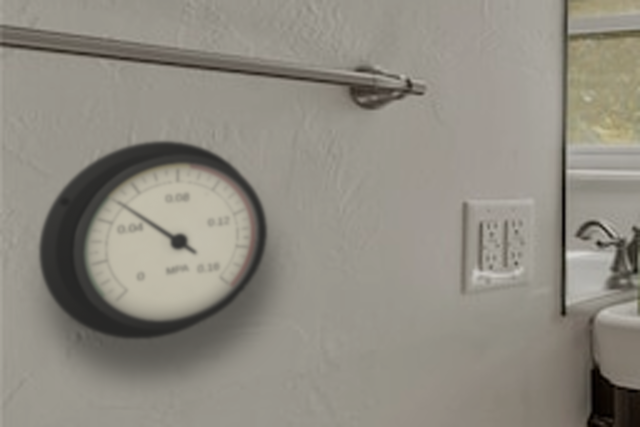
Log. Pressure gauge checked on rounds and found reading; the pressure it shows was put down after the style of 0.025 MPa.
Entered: 0.05 MPa
